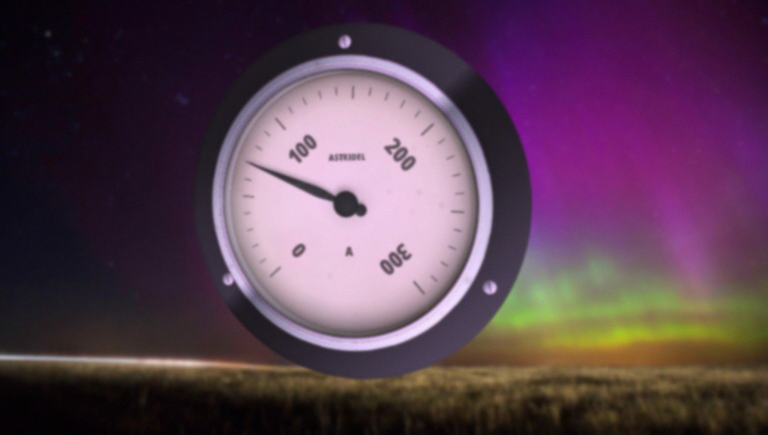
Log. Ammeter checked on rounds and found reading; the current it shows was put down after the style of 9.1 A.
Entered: 70 A
